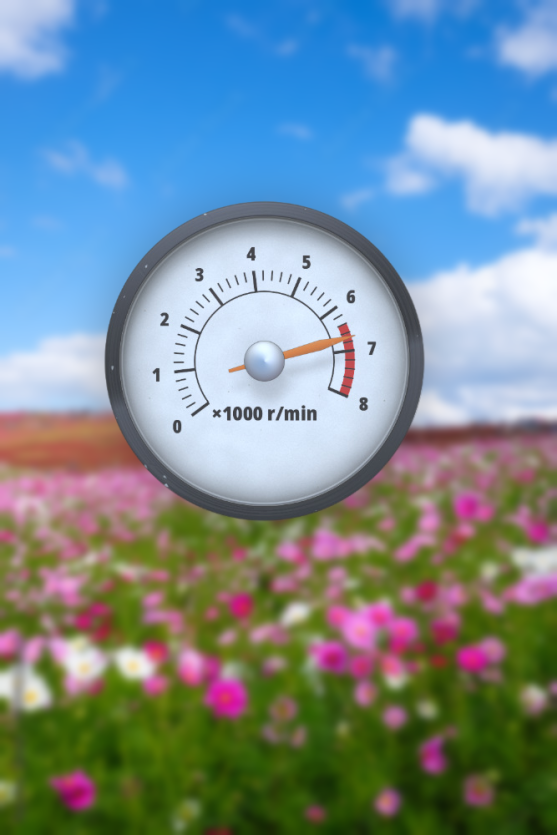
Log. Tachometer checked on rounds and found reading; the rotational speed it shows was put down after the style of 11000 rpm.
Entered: 6700 rpm
